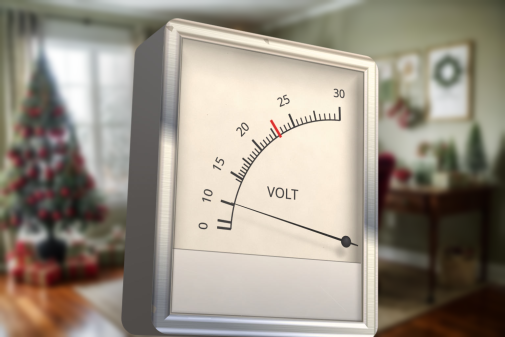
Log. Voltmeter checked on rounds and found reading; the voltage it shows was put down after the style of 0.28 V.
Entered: 10 V
